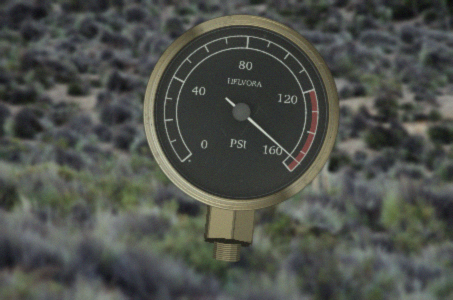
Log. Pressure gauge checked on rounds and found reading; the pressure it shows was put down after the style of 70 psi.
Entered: 155 psi
